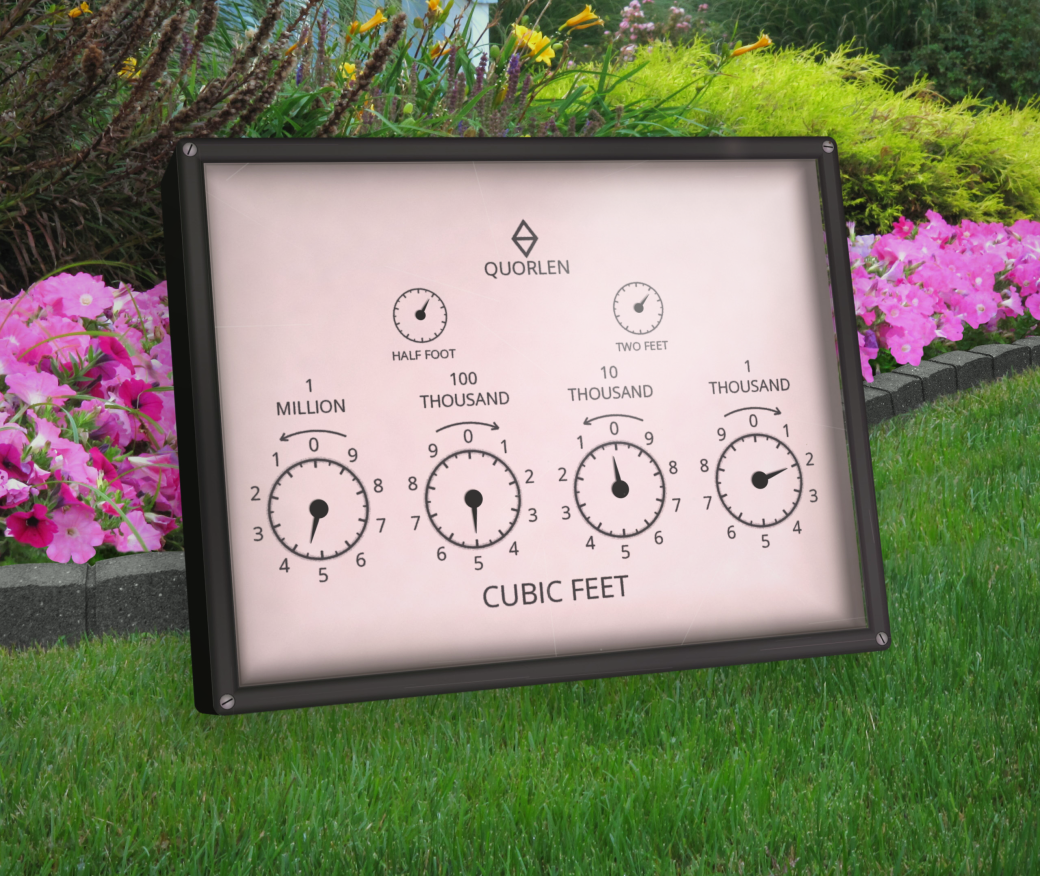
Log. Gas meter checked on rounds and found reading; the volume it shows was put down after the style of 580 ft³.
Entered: 450200 ft³
